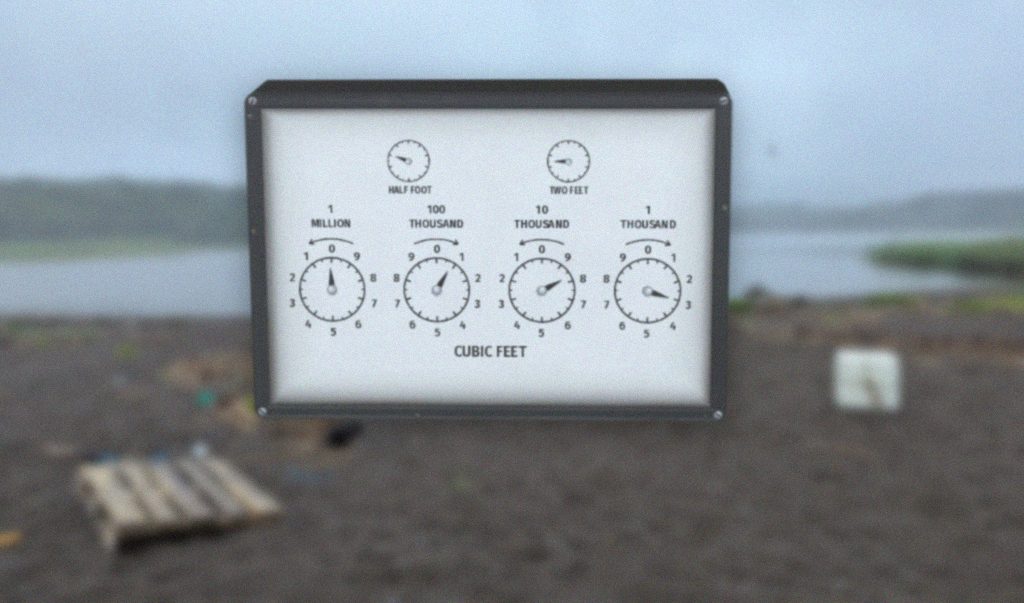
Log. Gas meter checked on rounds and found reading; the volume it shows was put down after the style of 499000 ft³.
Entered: 8300 ft³
